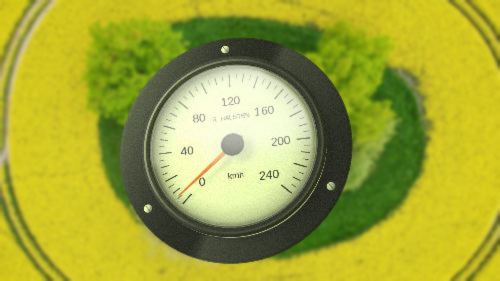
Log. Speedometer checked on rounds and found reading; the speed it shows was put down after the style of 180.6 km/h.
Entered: 5 km/h
